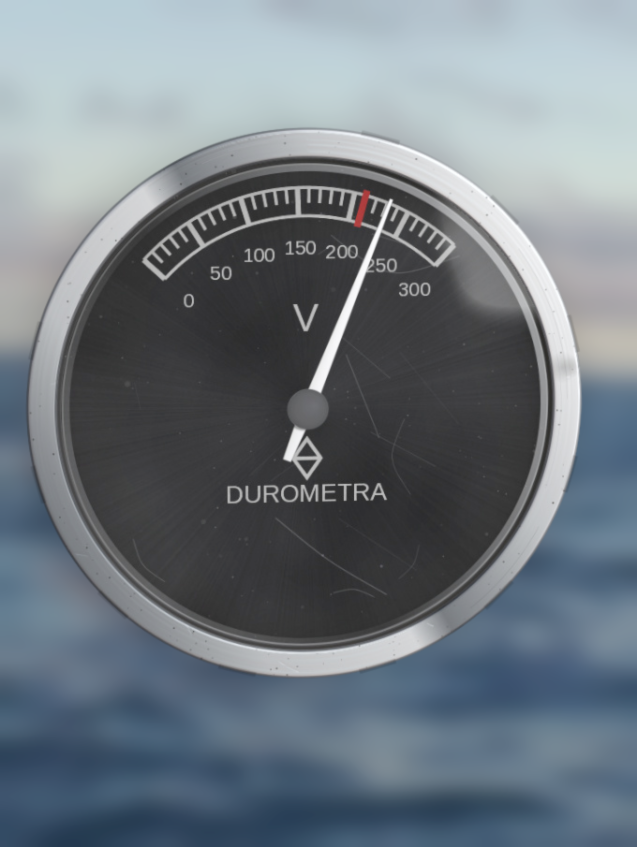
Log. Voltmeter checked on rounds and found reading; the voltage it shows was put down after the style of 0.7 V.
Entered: 230 V
